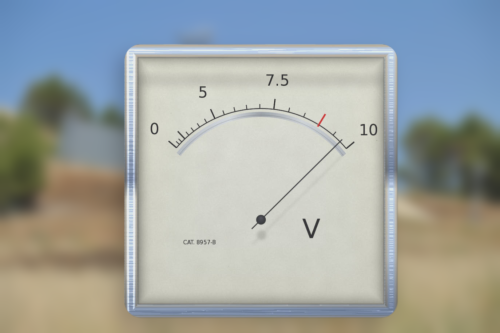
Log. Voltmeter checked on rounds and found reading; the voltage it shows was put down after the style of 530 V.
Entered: 9.75 V
